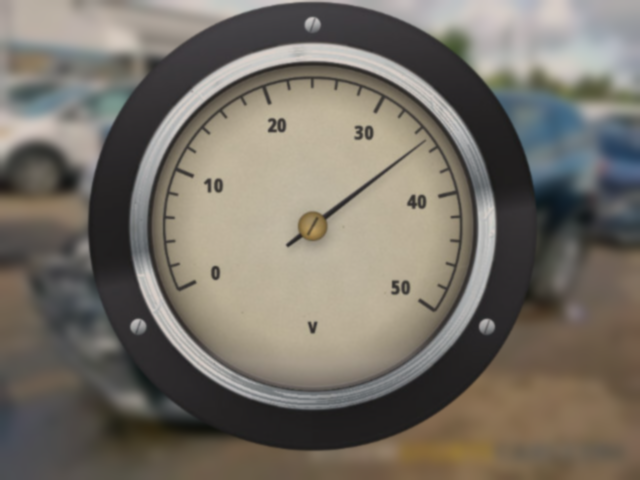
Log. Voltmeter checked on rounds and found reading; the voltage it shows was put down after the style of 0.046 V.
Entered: 35 V
